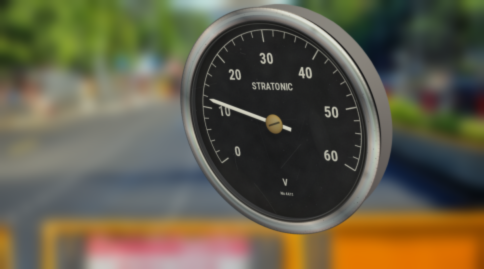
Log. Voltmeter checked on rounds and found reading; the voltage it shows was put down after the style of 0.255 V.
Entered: 12 V
